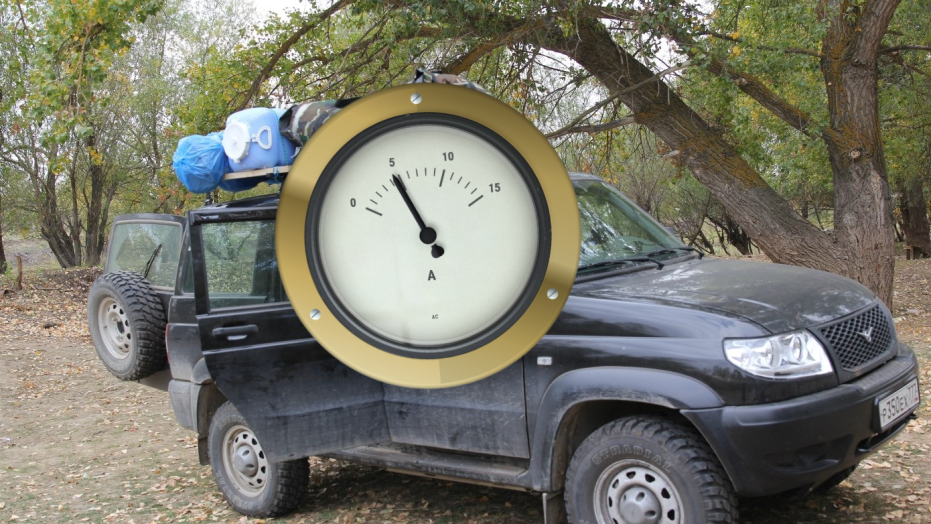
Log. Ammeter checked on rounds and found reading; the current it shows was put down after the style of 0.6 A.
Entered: 4.5 A
